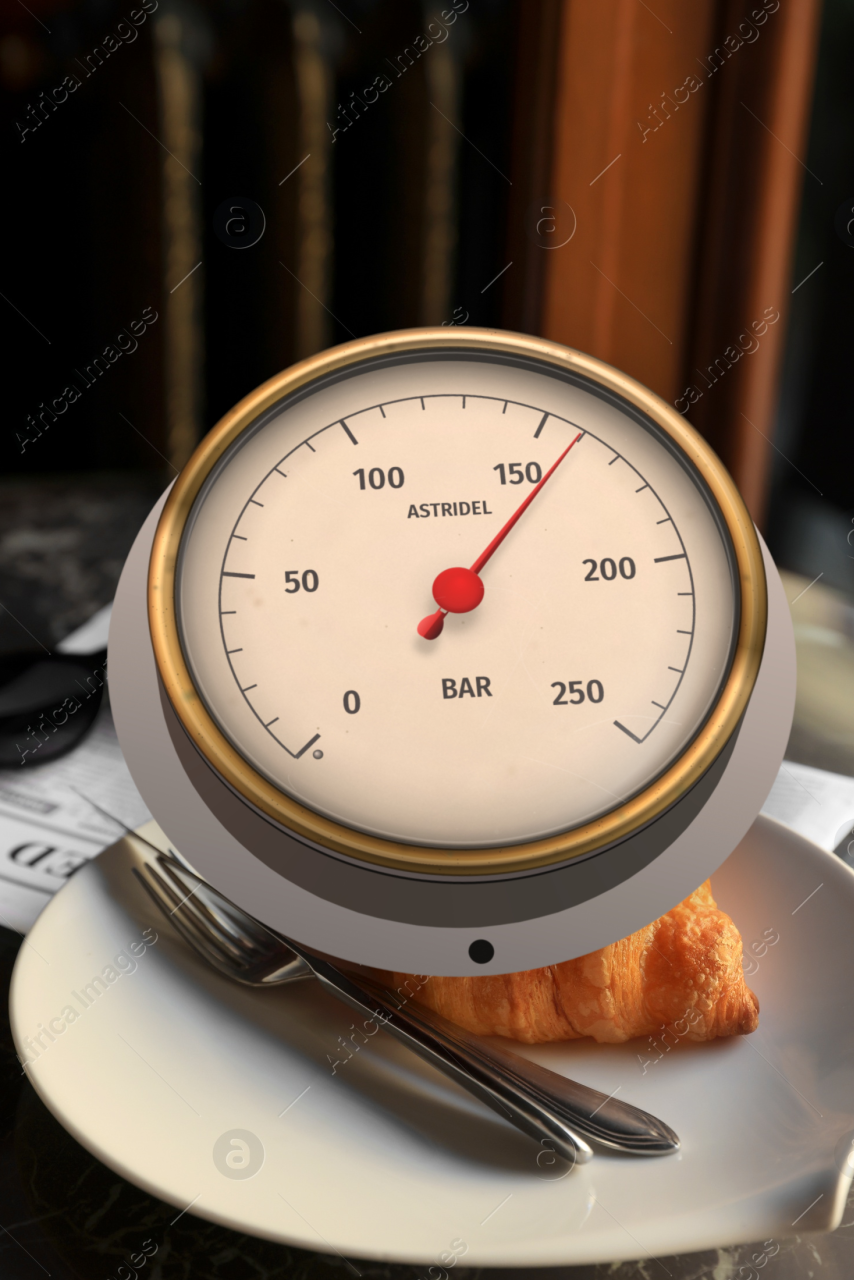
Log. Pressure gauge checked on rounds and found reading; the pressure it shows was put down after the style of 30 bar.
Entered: 160 bar
